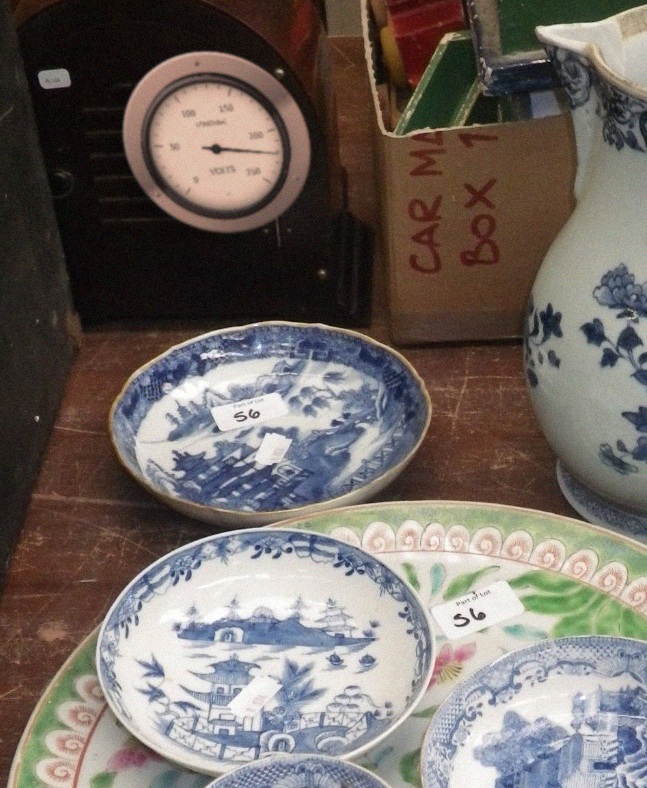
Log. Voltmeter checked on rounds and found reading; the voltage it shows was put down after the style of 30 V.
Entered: 220 V
